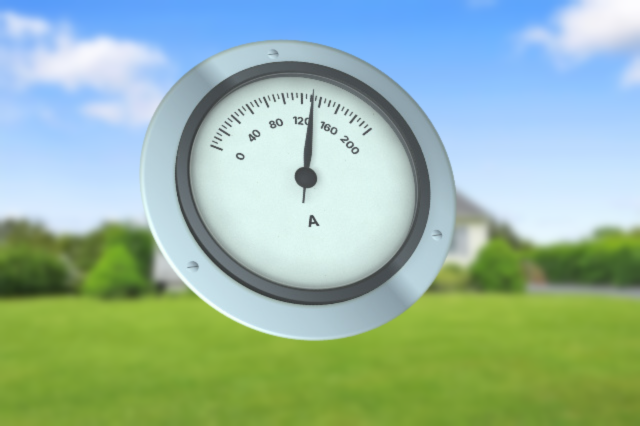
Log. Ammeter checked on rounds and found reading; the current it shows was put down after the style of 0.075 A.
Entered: 130 A
